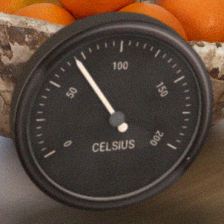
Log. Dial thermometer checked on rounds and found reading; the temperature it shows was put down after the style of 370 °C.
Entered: 70 °C
